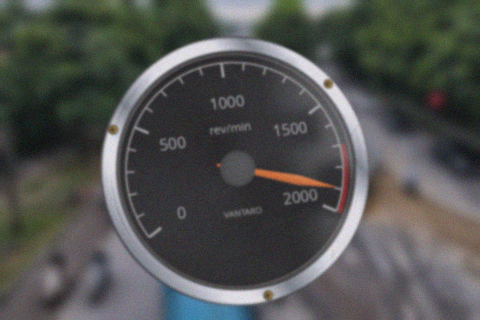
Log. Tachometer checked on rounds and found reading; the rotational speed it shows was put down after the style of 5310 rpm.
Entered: 1900 rpm
